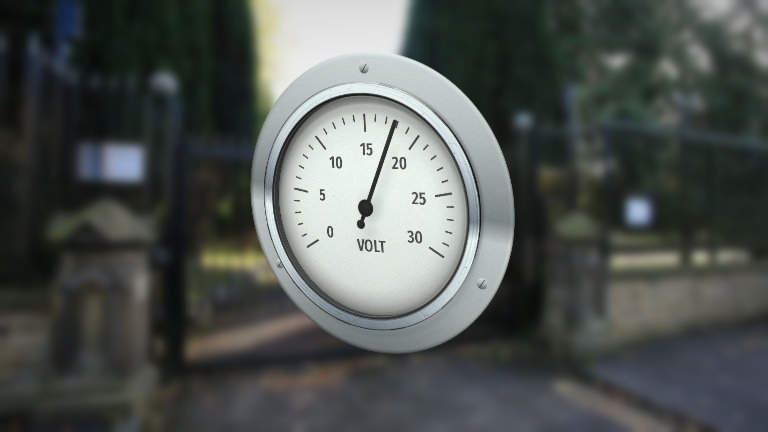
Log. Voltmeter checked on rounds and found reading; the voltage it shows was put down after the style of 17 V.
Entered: 18 V
